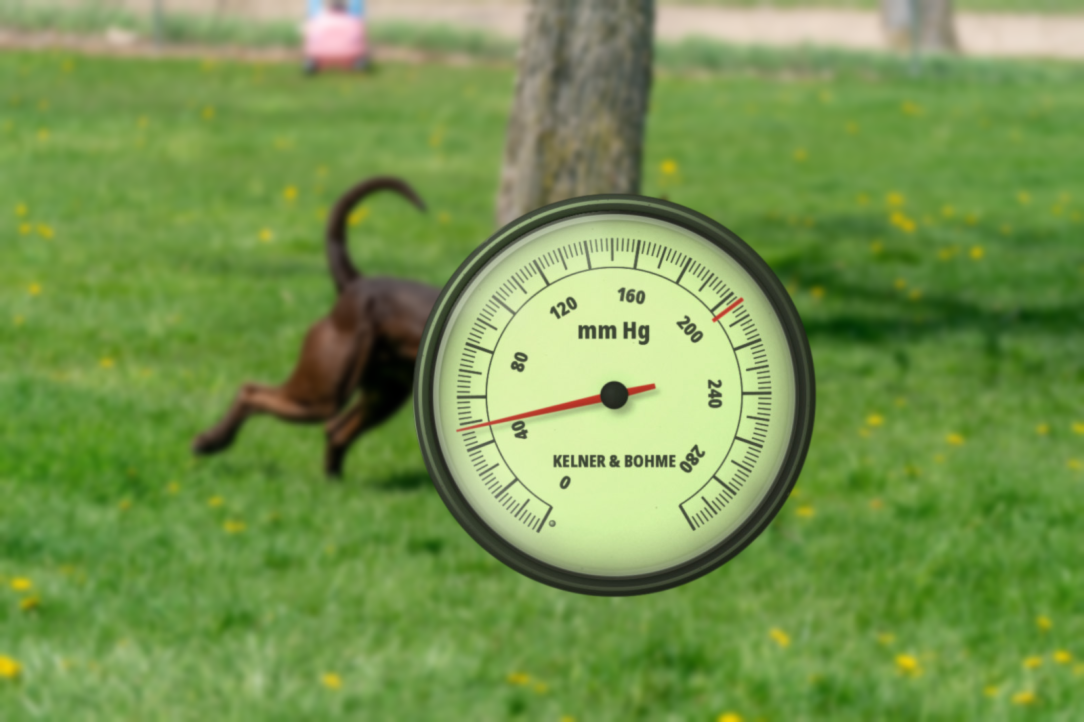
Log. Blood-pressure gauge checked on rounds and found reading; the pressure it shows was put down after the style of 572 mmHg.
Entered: 48 mmHg
